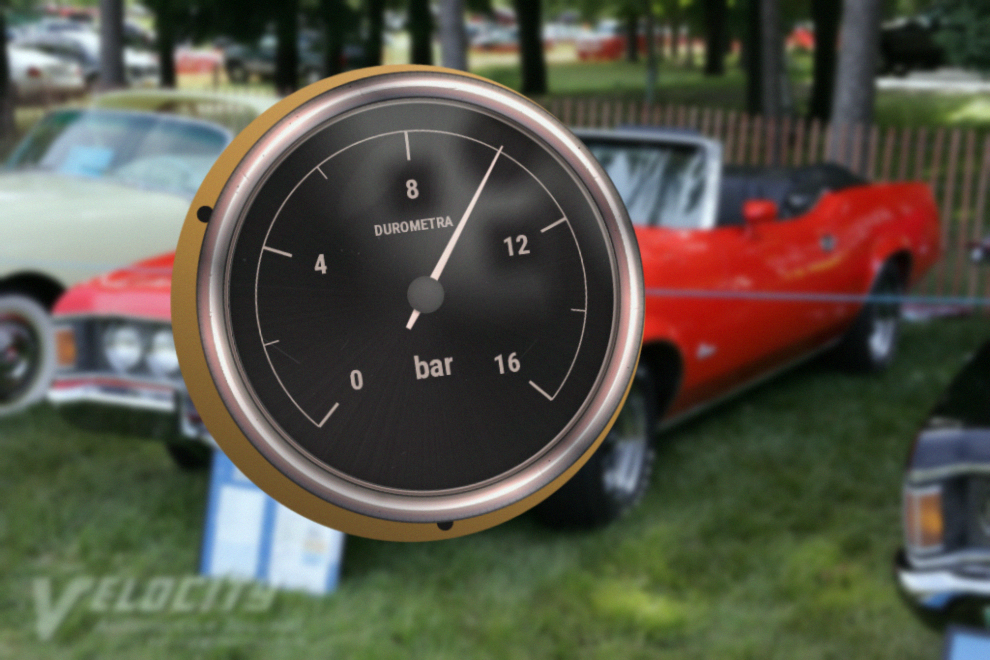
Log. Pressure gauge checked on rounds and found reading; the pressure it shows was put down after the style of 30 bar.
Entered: 10 bar
